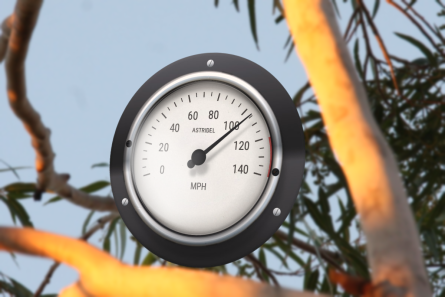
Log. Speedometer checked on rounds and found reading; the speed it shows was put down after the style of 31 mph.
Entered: 105 mph
